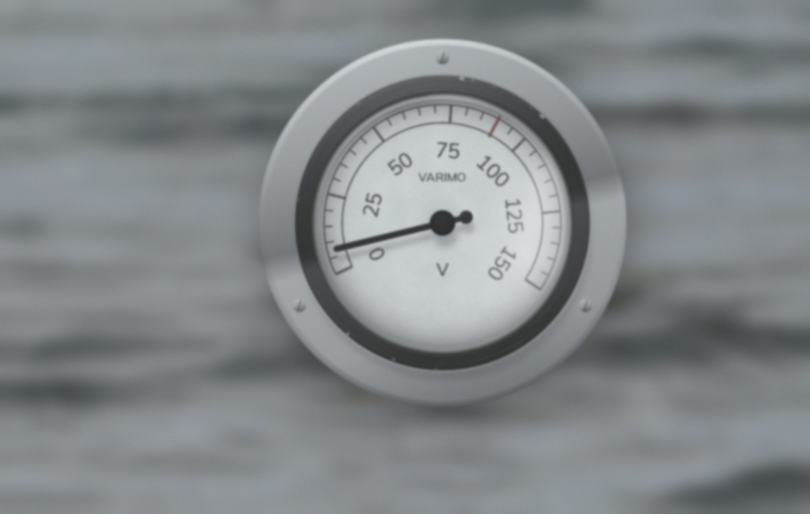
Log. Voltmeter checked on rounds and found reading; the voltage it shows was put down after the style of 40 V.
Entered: 7.5 V
